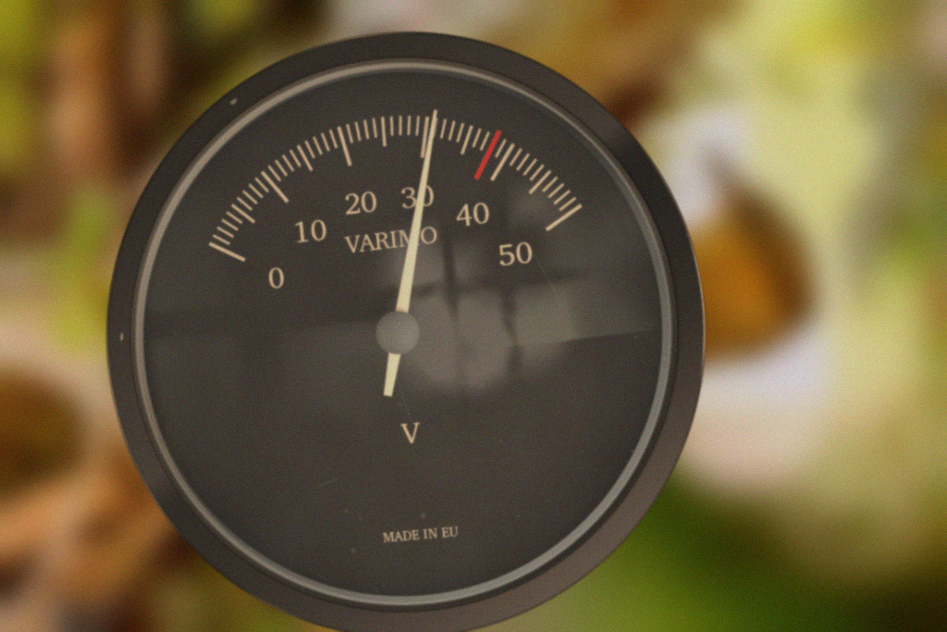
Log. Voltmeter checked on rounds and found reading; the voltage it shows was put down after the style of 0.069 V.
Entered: 31 V
